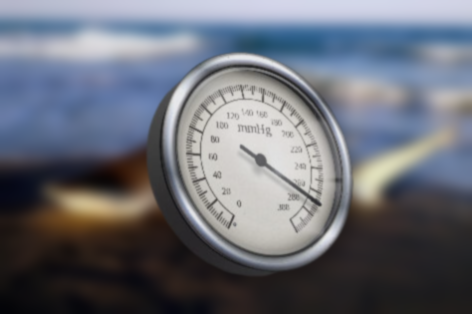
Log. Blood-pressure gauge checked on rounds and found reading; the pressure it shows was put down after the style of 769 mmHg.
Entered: 270 mmHg
